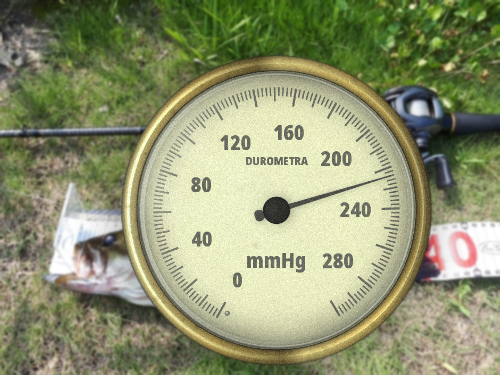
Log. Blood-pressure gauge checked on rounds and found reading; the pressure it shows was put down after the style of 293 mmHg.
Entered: 224 mmHg
